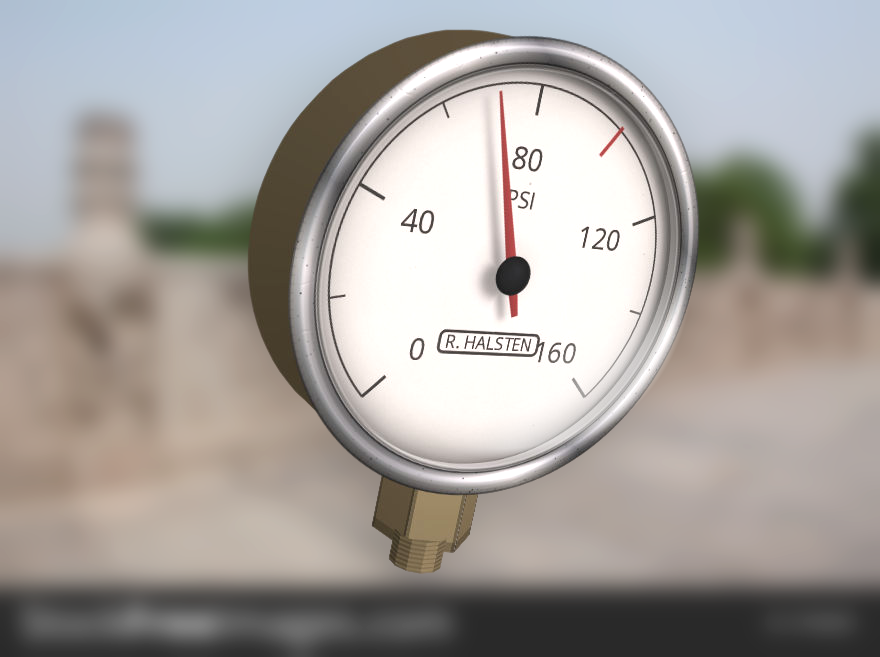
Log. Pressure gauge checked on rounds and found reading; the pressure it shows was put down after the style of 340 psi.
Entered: 70 psi
